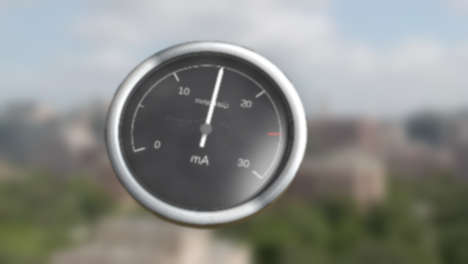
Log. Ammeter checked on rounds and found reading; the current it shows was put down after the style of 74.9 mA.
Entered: 15 mA
